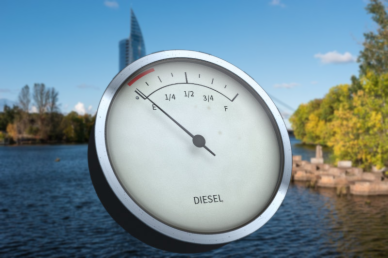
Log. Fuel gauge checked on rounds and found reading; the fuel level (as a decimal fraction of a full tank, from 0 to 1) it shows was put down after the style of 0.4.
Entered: 0
